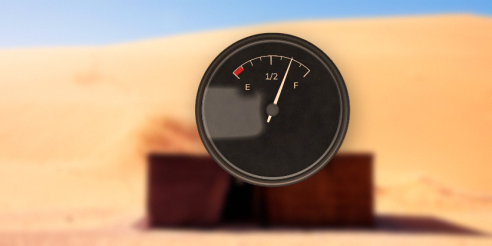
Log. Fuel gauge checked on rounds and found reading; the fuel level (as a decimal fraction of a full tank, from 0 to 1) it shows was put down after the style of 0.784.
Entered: 0.75
